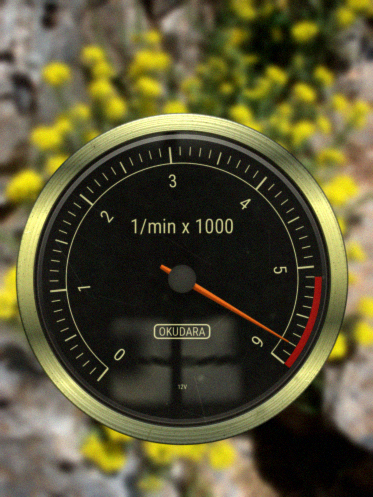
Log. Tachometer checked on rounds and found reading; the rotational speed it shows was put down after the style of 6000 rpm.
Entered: 5800 rpm
